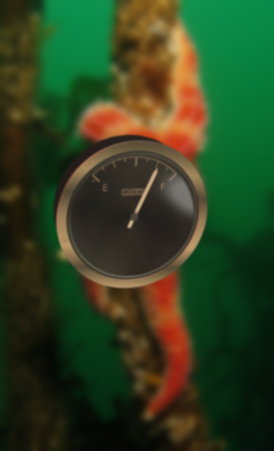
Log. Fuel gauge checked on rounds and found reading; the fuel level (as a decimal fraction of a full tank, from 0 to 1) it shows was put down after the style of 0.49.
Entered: 0.75
